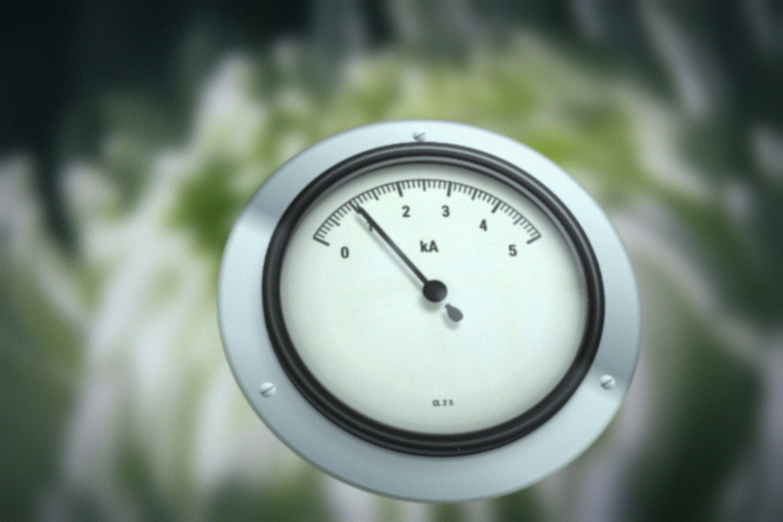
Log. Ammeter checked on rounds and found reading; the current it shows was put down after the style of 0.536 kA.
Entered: 1 kA
